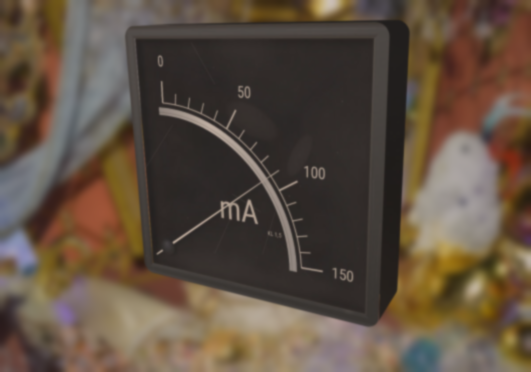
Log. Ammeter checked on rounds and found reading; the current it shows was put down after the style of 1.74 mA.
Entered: 90 mA
